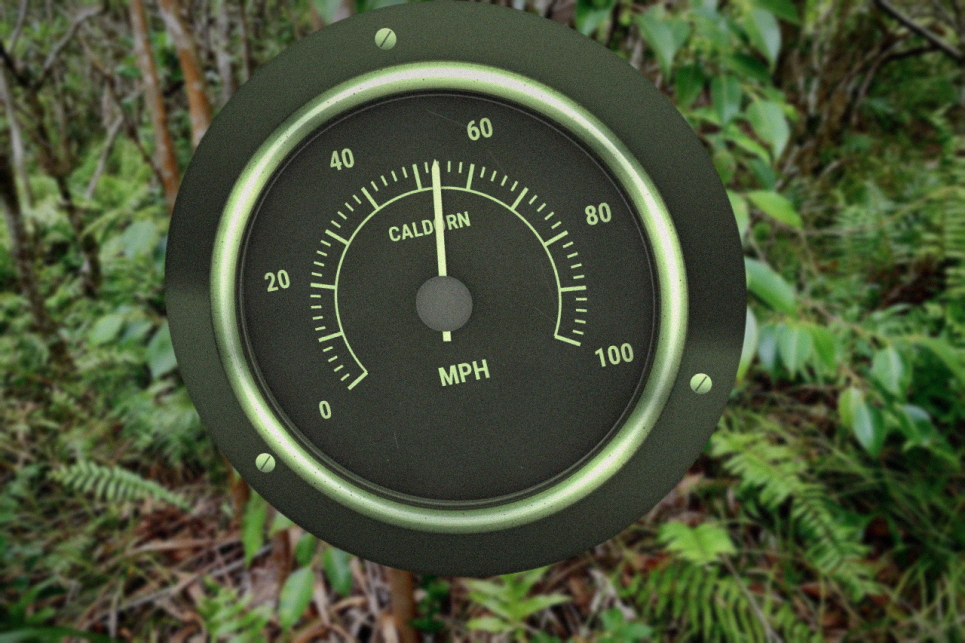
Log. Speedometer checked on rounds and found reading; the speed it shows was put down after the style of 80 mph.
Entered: 54 mph
